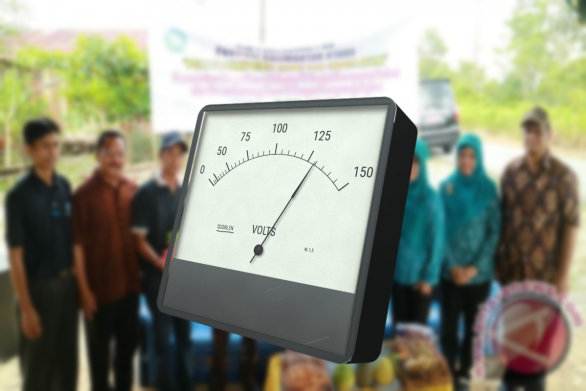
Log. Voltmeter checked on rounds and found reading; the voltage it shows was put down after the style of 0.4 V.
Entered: 130 V
